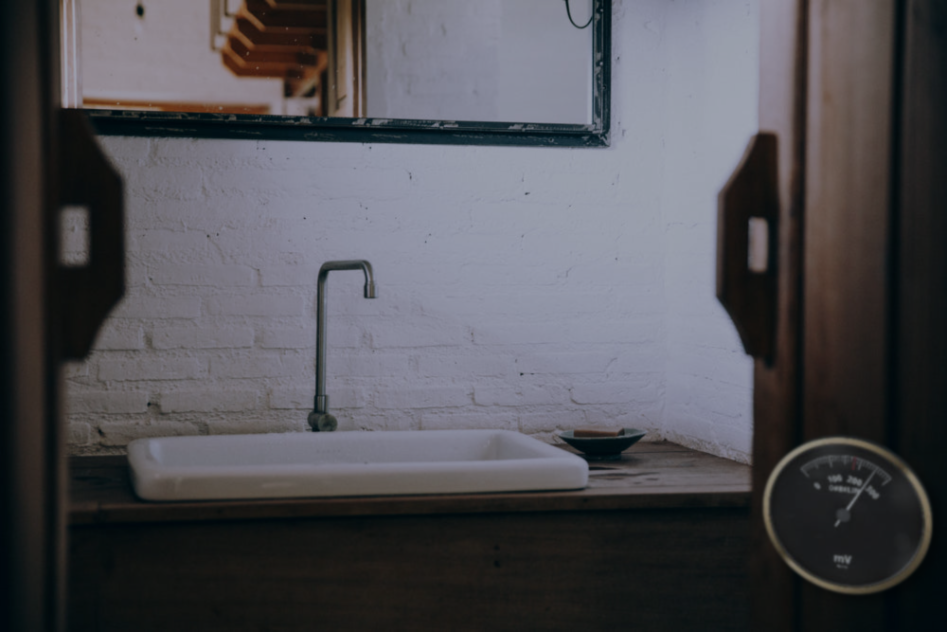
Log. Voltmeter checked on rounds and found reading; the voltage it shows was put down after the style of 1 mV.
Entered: 250 mV
